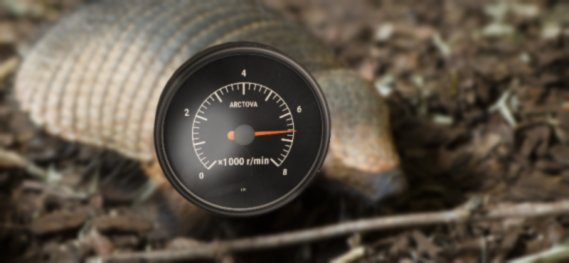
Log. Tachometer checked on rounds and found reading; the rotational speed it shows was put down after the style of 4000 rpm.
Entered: 6600 rpm
